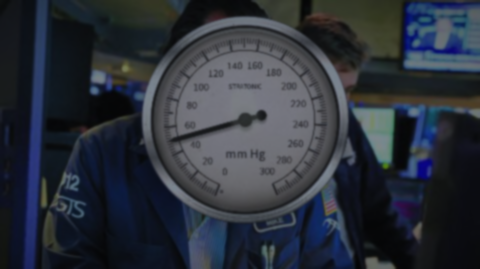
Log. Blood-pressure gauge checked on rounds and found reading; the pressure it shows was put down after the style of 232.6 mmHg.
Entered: 50 mmHg
